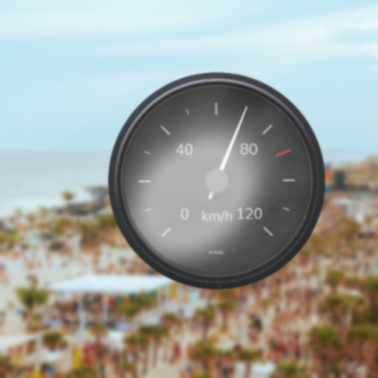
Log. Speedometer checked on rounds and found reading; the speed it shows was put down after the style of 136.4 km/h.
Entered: 70 km/h
